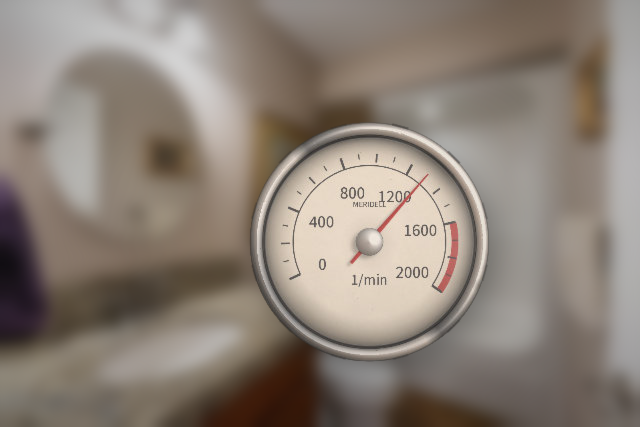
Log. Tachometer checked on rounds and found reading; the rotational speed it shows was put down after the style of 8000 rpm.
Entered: 1300 rpm
